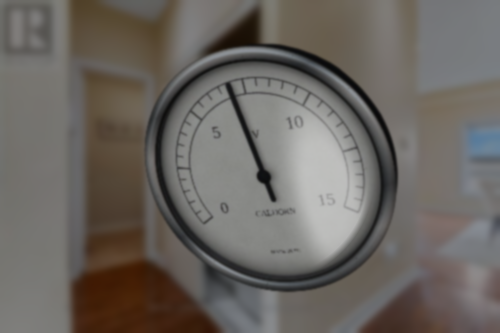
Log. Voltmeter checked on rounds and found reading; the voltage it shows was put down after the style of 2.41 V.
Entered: 7 V
